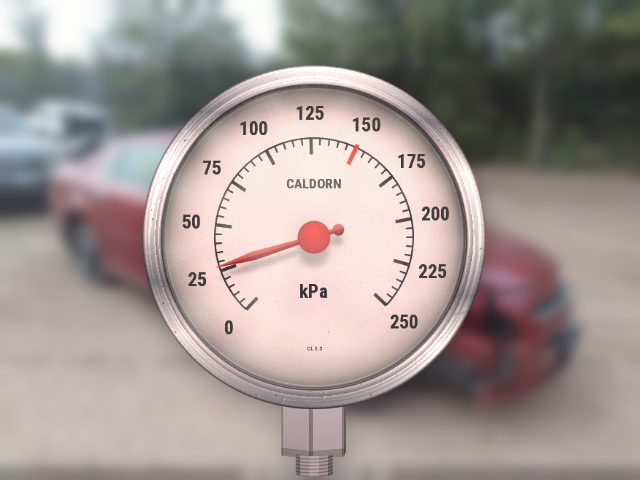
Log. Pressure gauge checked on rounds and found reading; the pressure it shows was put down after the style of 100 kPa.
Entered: 27.5 kPa
